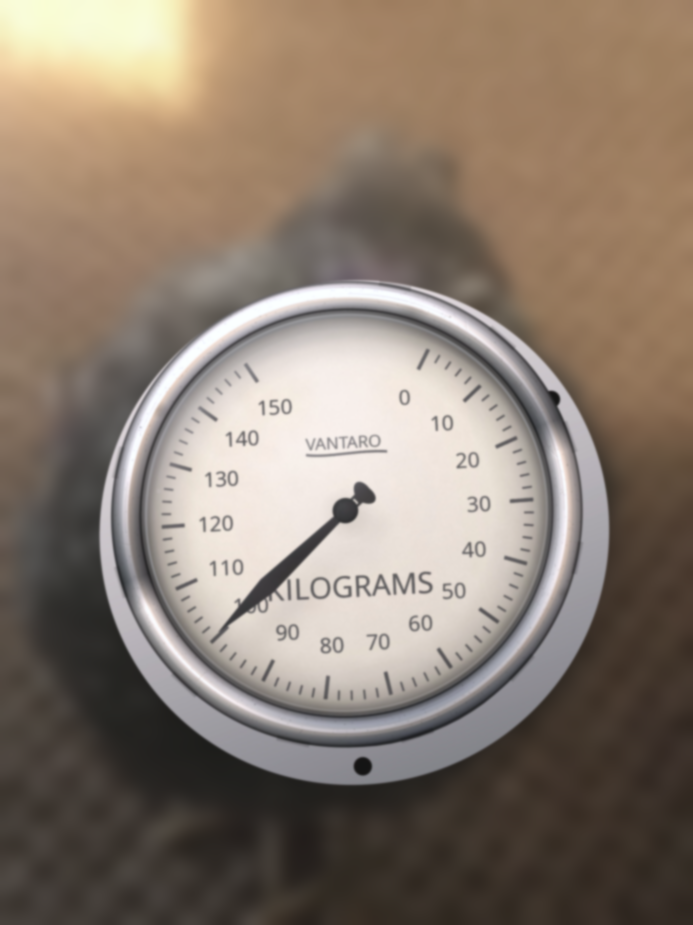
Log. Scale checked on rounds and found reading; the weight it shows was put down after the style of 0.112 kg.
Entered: 100 kg
